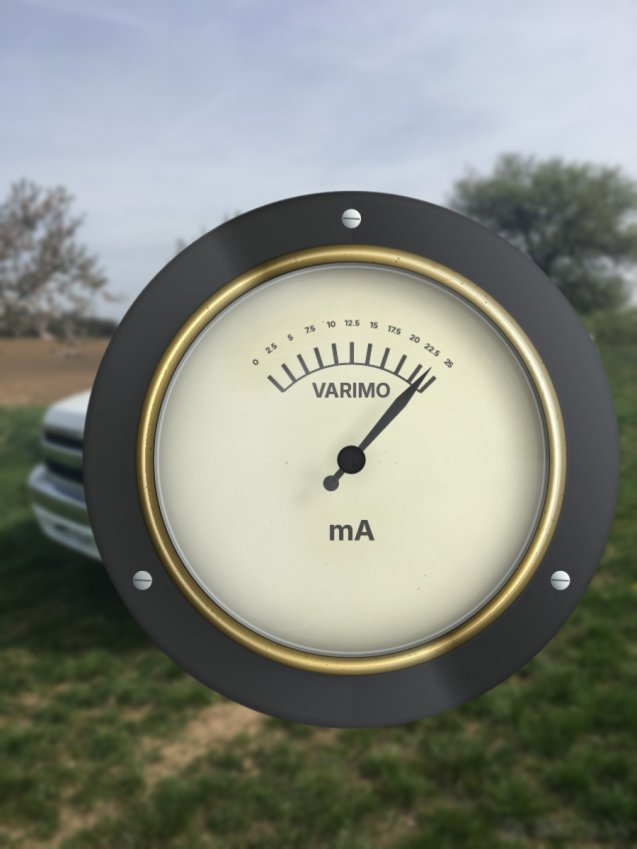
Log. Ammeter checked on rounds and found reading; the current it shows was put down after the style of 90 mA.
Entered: 23.75 mA
